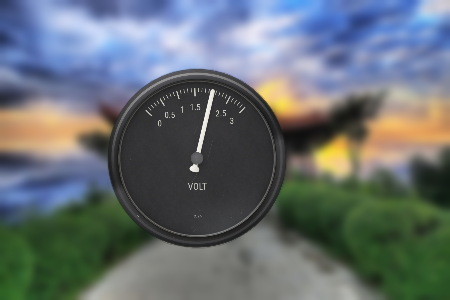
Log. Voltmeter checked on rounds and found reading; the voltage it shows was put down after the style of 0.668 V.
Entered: 2 V
